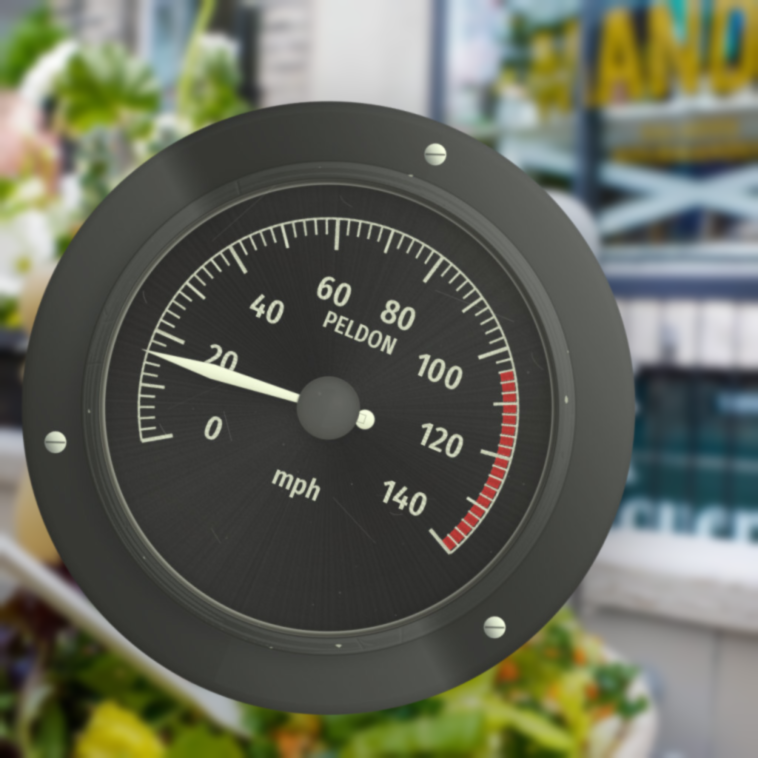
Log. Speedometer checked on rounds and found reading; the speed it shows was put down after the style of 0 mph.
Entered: 16 mph
